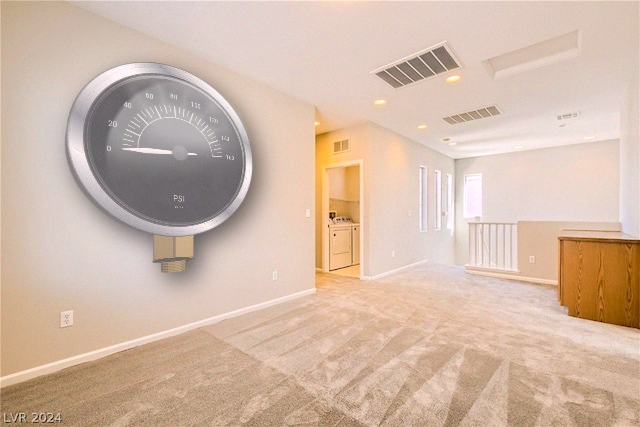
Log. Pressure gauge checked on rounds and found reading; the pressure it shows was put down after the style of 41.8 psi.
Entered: 0 psi
